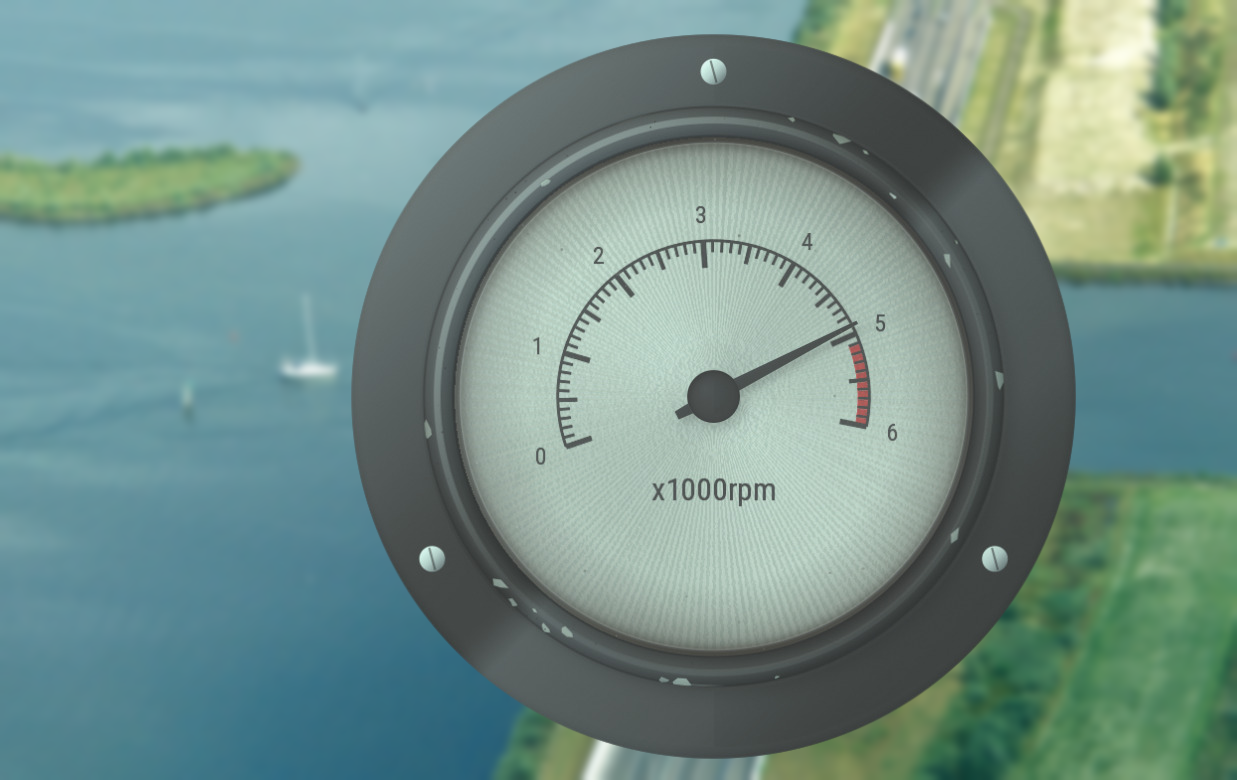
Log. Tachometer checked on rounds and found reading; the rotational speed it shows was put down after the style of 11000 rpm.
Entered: 4900 rpm
